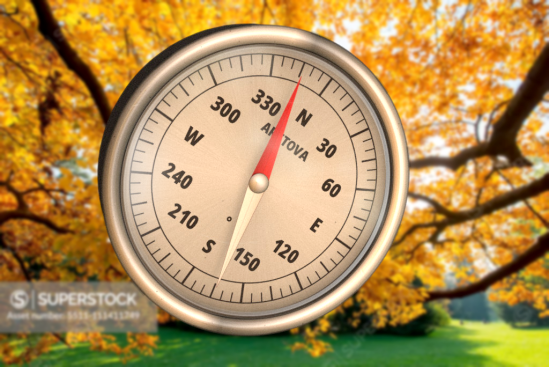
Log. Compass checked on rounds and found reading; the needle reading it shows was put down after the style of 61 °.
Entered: 345 °
